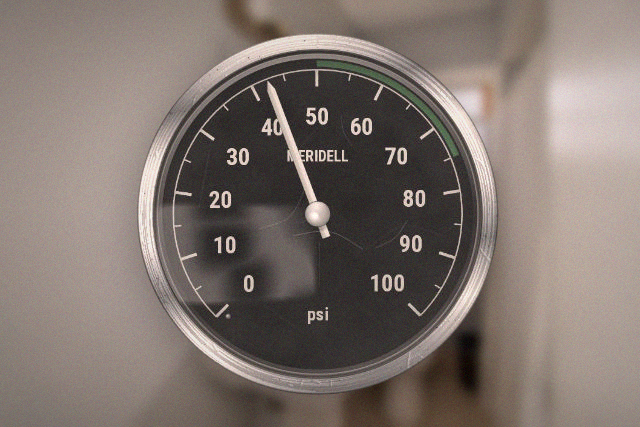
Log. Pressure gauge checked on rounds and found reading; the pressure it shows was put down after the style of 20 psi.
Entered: 42.5 psi
